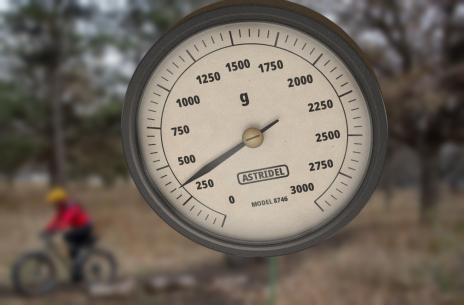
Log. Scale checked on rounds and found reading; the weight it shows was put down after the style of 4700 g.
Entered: 350 g
